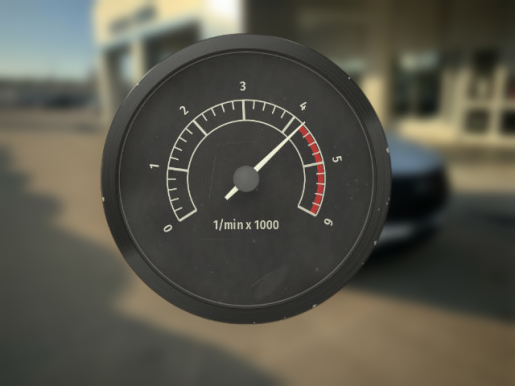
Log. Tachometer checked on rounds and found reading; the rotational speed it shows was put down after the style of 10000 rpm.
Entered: 4200 rpm
